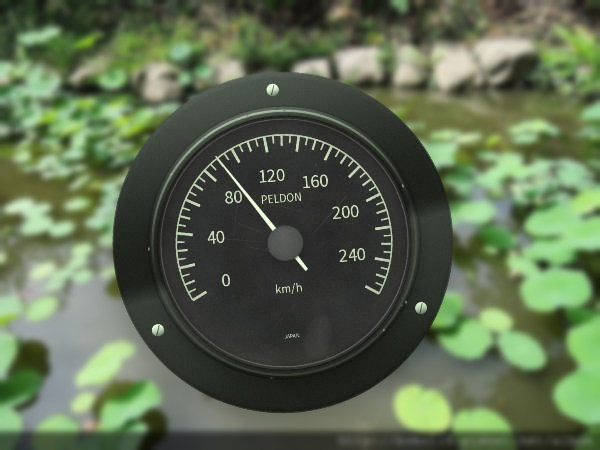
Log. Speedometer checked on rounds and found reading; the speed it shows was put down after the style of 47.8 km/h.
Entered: 90 km/h
